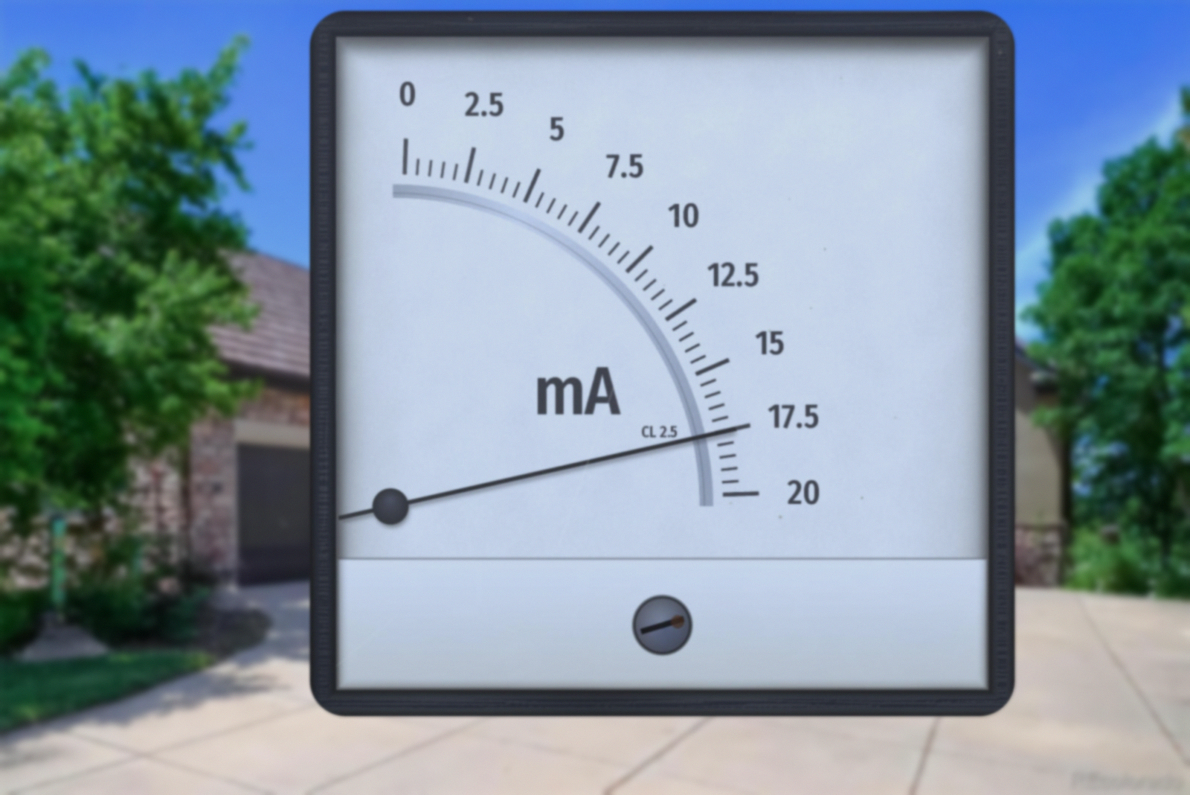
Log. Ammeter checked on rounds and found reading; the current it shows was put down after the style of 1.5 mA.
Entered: 17.5 mA
